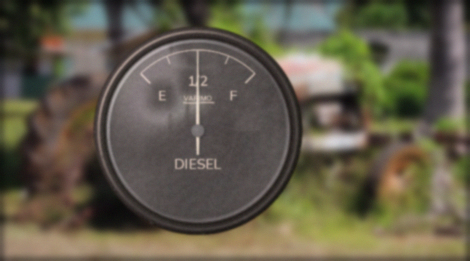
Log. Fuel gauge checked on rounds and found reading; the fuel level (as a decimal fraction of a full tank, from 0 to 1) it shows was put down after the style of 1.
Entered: 0.5
